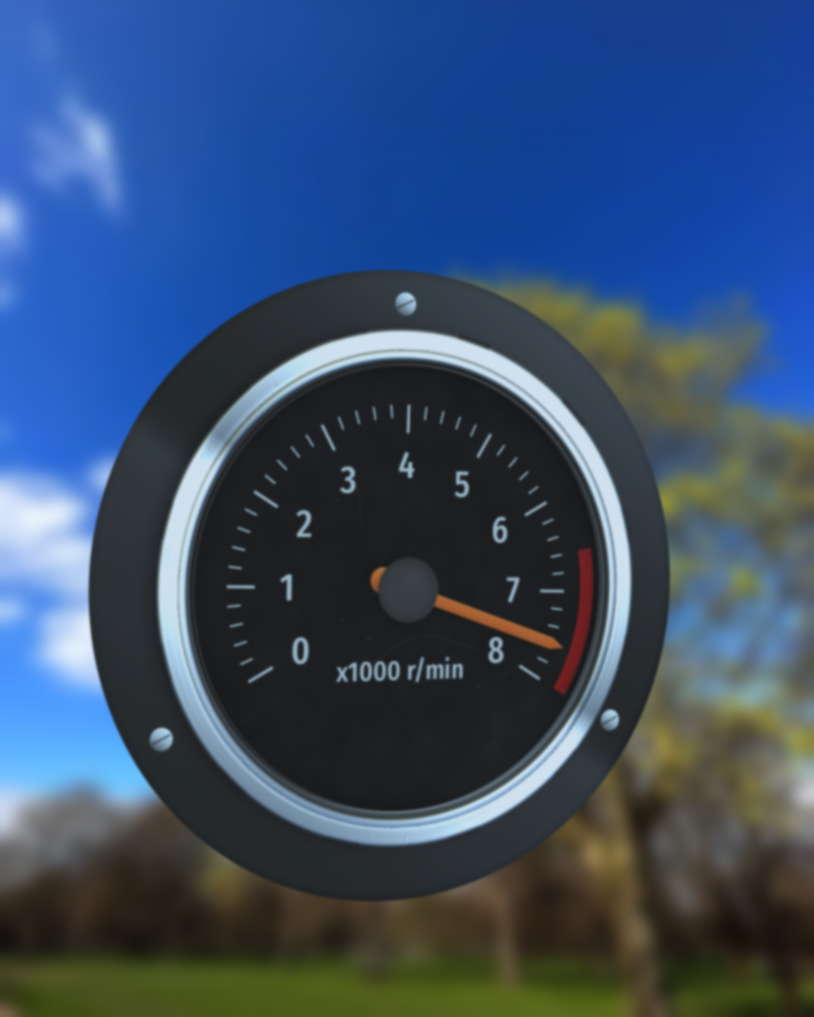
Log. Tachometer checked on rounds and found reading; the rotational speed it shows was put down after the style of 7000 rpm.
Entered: 7600 rpm
